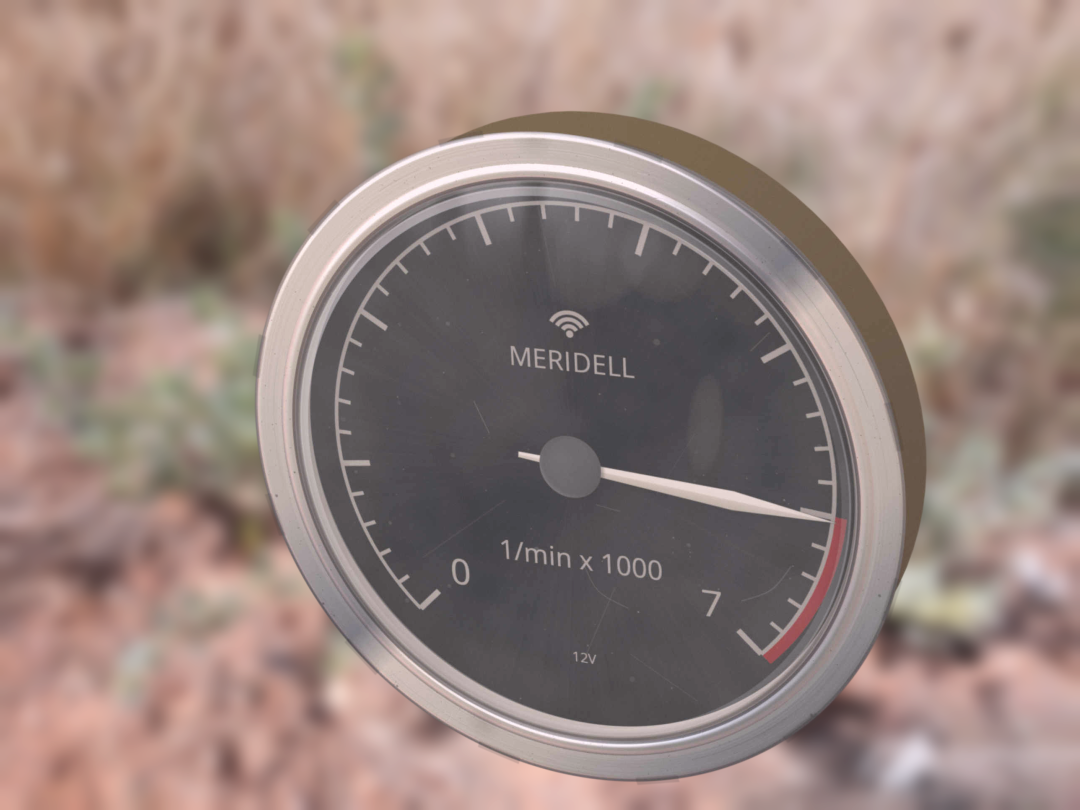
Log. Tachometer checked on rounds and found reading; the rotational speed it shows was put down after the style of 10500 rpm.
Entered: 6000 rpm
